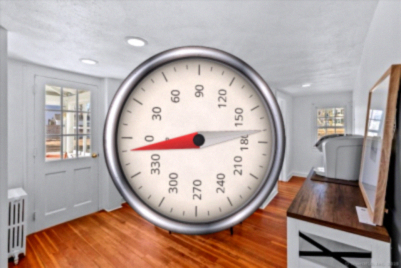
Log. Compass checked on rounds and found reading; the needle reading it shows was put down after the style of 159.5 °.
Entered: 350 °
